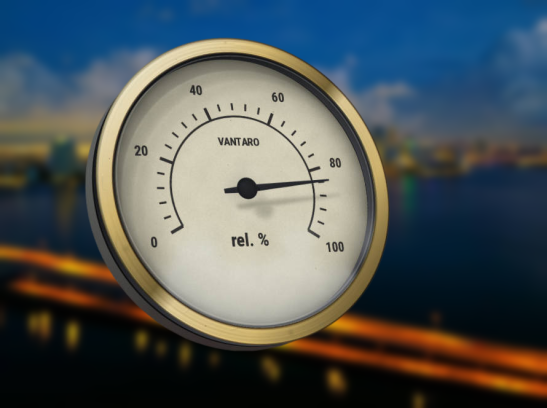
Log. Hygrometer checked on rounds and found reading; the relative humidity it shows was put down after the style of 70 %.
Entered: 84 %
